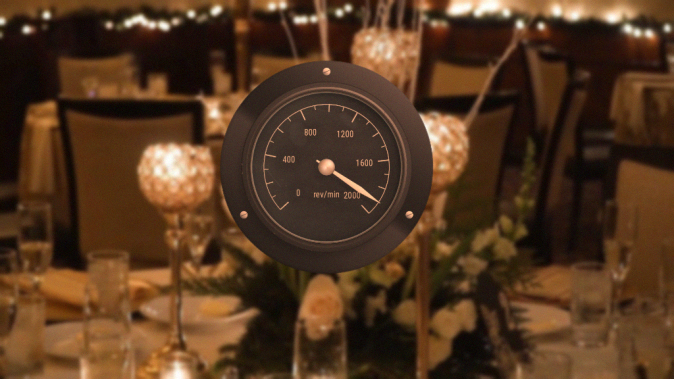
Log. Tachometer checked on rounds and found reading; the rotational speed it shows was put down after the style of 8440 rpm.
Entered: 1900 rpm
